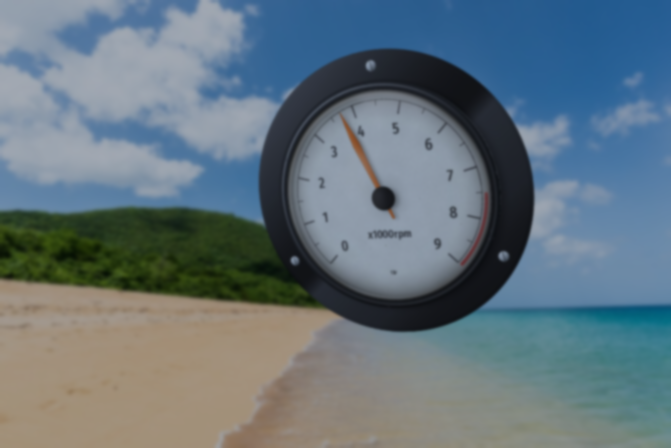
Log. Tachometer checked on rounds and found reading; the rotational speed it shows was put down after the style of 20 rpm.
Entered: 3750 rpm
